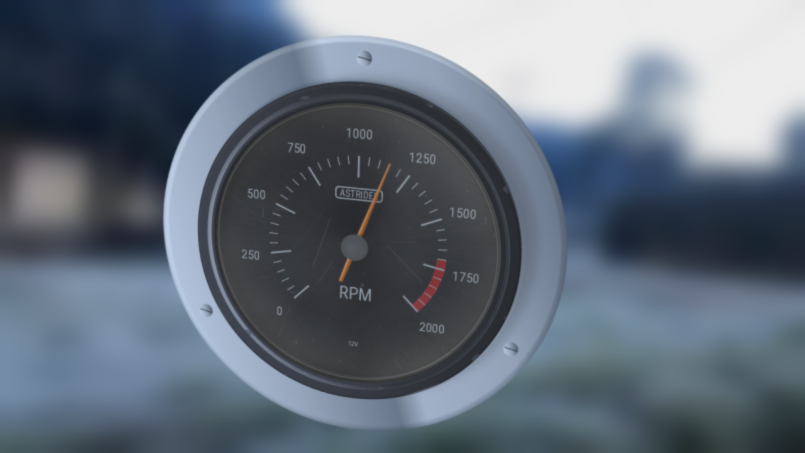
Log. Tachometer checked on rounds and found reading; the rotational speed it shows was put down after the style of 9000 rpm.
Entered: 1150 rpm
